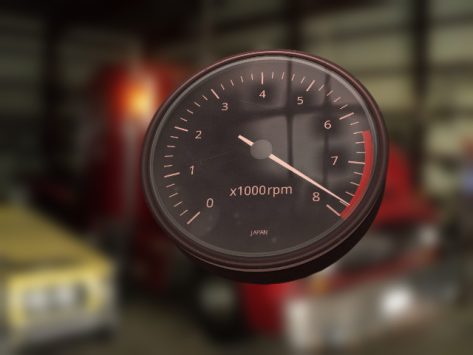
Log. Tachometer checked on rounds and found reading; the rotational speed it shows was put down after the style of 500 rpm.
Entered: 7800 rpm
